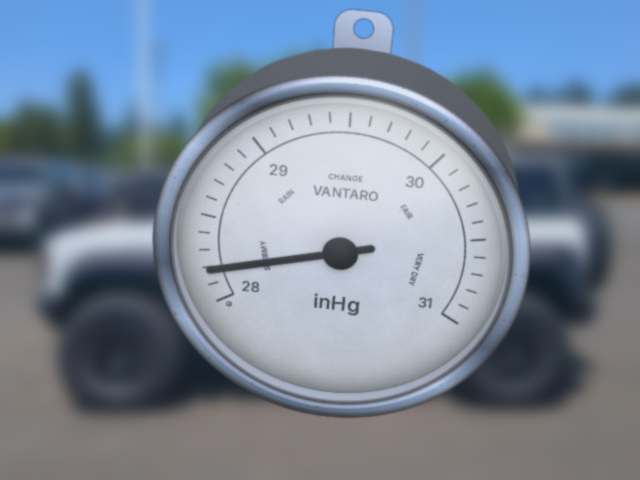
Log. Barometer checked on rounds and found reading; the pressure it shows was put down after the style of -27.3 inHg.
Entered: 28.2 inHg
